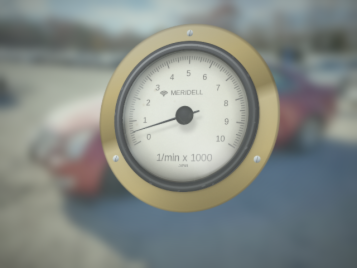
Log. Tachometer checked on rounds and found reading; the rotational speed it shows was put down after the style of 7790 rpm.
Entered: 500 rpm
